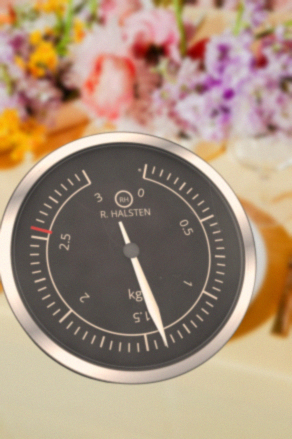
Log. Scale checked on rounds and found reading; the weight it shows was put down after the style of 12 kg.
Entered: 1.4 kg
